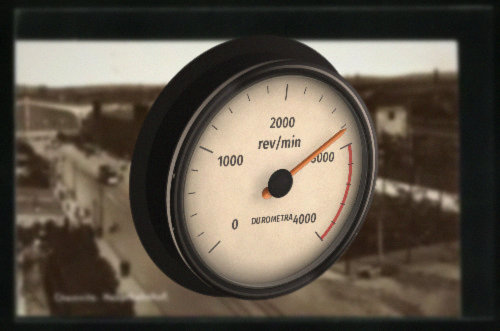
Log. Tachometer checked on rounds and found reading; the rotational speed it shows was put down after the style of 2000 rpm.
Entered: 2800 rpm
